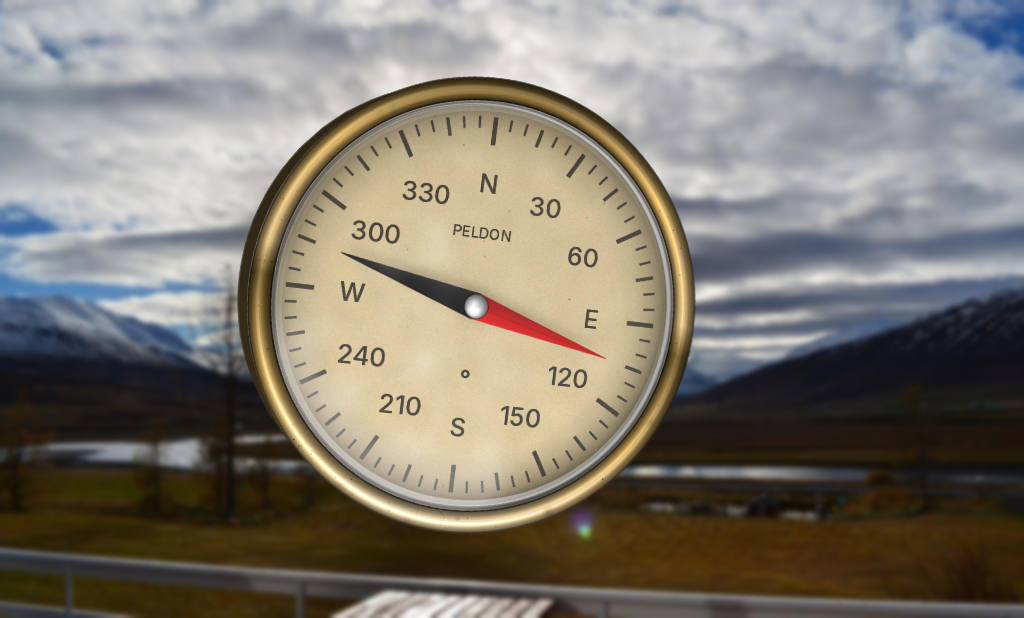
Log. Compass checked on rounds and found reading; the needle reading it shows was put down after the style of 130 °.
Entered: 105 °
